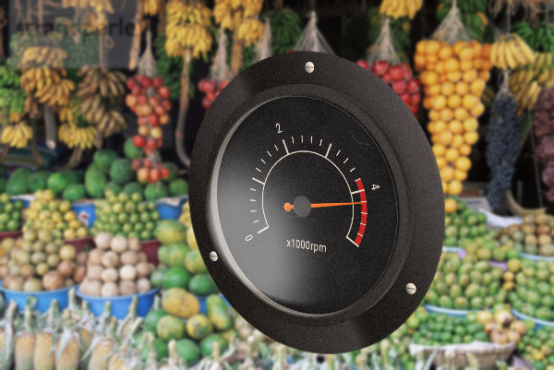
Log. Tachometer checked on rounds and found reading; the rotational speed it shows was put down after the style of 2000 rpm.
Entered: 4200 rpm
